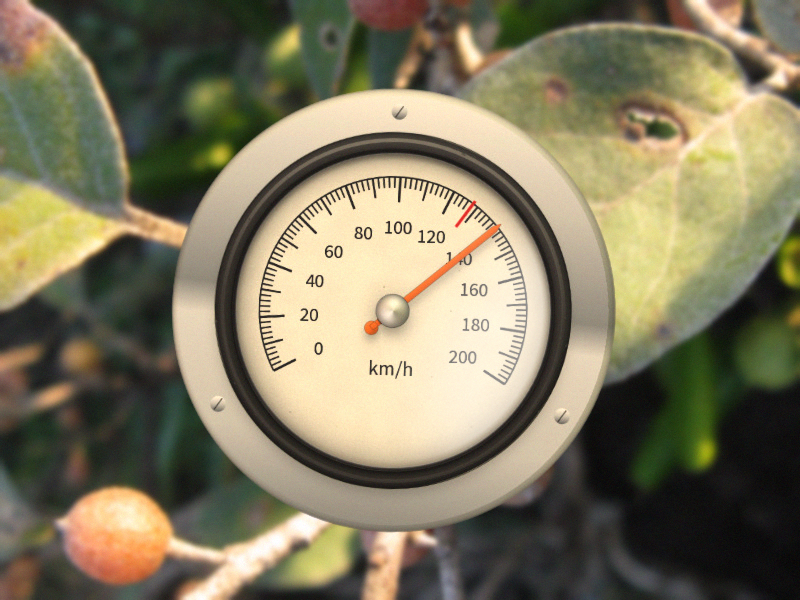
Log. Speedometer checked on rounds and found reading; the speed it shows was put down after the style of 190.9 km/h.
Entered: 140 km/h
